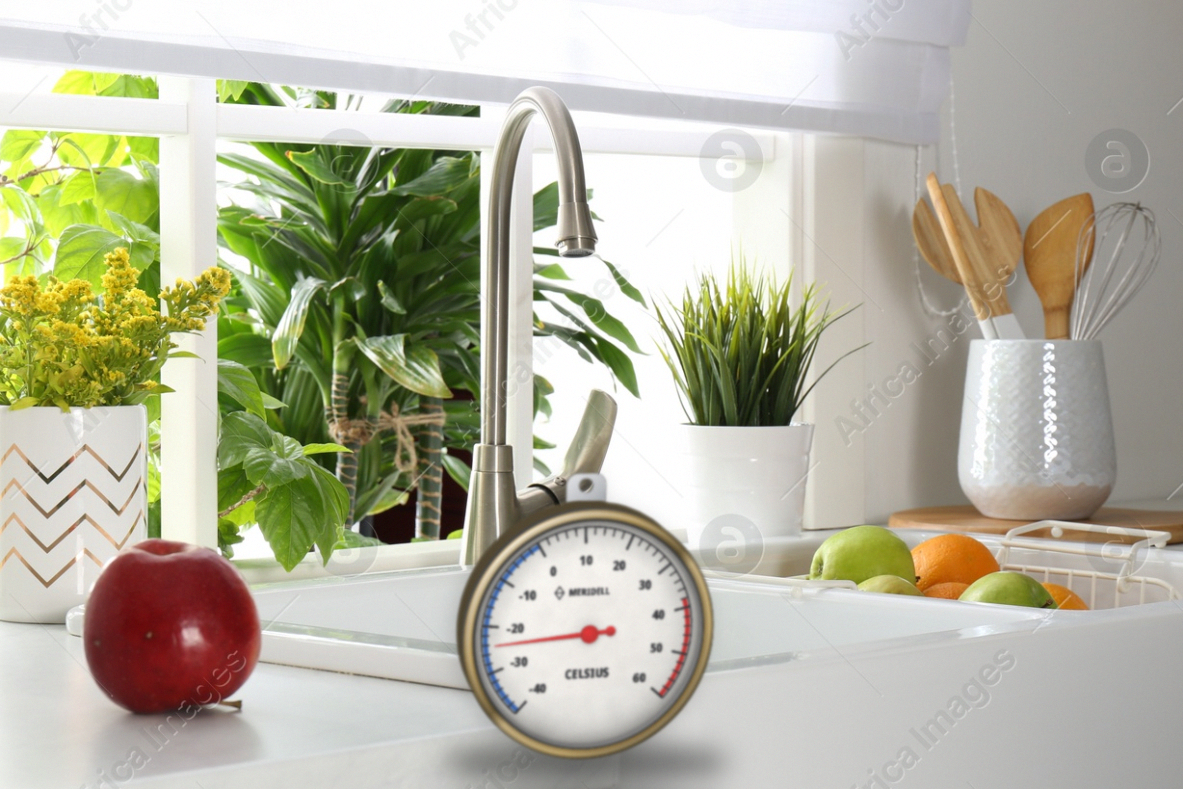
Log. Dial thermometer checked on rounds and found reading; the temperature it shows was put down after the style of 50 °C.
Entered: -24 °C
